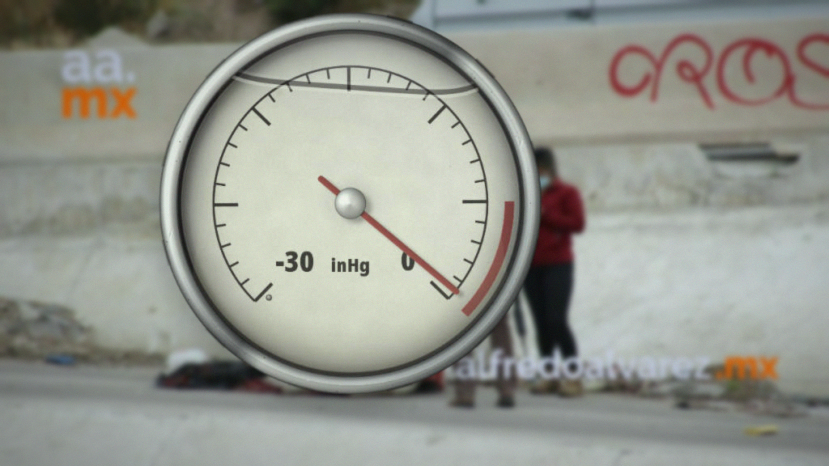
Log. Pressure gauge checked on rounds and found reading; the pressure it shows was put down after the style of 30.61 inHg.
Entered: -0.5 inHg
